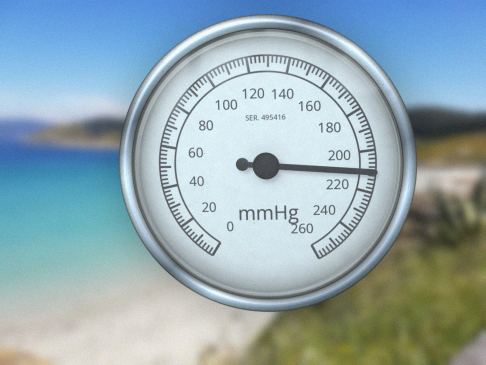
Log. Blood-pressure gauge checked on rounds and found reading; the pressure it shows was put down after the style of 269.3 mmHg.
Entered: 210 mmHg
